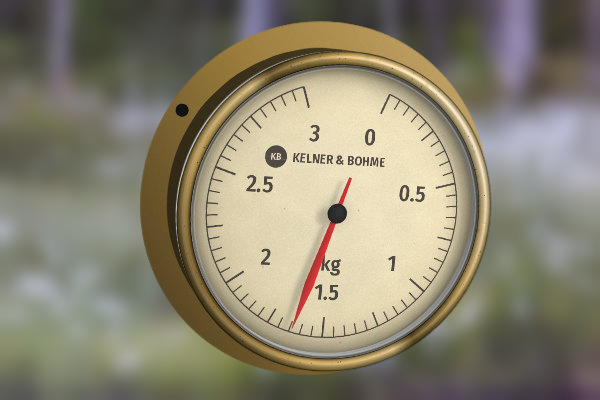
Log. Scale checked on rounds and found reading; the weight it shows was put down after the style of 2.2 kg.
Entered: 1.65 kg
